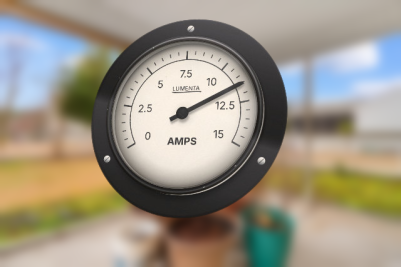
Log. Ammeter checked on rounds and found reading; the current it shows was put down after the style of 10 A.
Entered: 11.5 A
